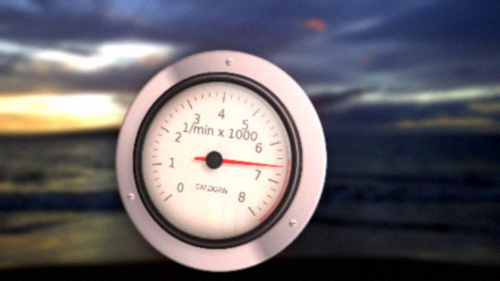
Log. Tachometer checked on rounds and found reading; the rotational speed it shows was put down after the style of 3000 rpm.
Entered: 6600 rpm
